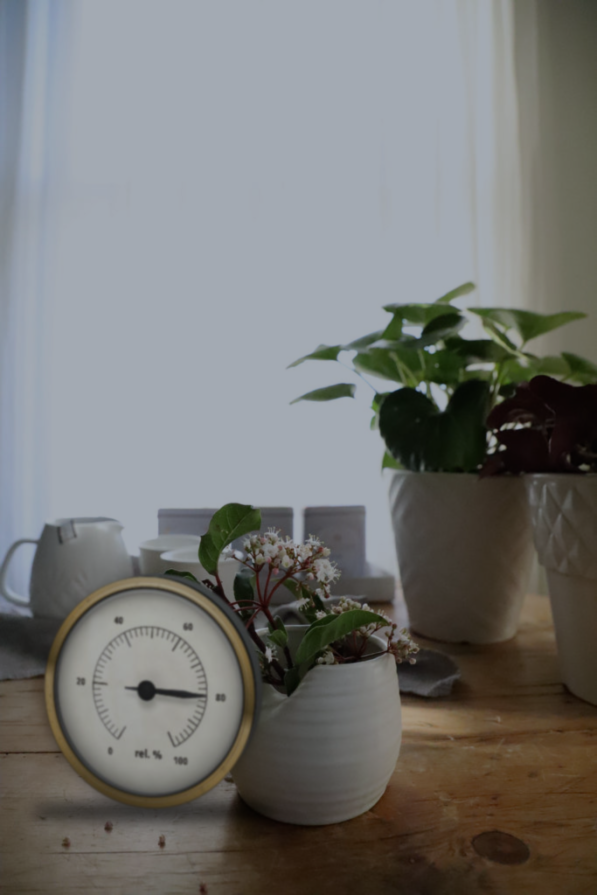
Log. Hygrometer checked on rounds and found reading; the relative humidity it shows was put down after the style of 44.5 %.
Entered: 80 %
